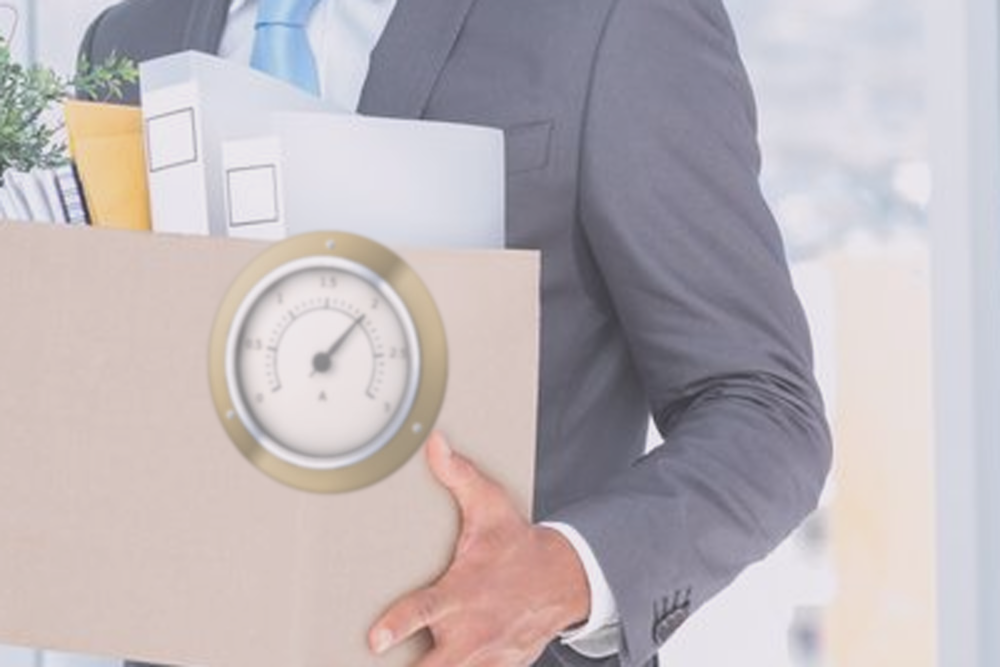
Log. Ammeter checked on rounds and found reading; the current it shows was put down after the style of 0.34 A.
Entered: 2 A
